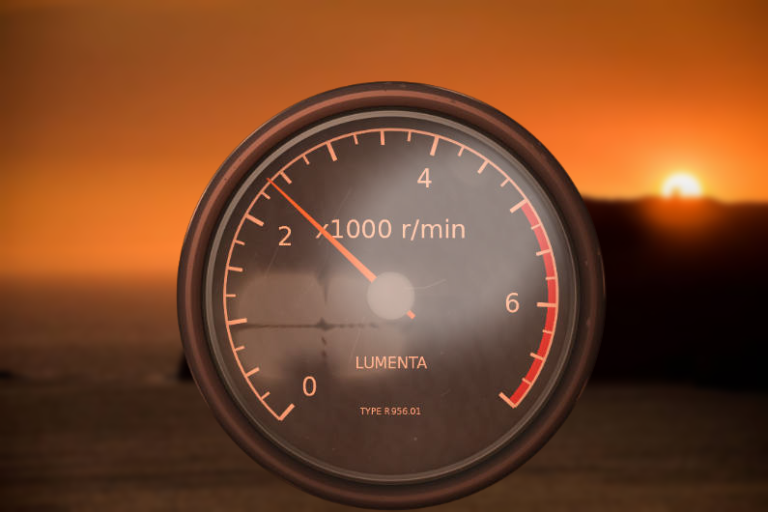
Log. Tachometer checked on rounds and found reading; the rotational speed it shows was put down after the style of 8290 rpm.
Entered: 2375 rpm
